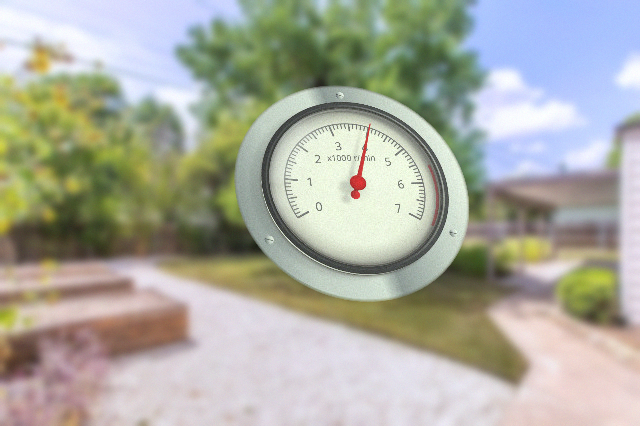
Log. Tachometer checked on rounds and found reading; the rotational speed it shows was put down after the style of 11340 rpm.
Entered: 4000 rpm
